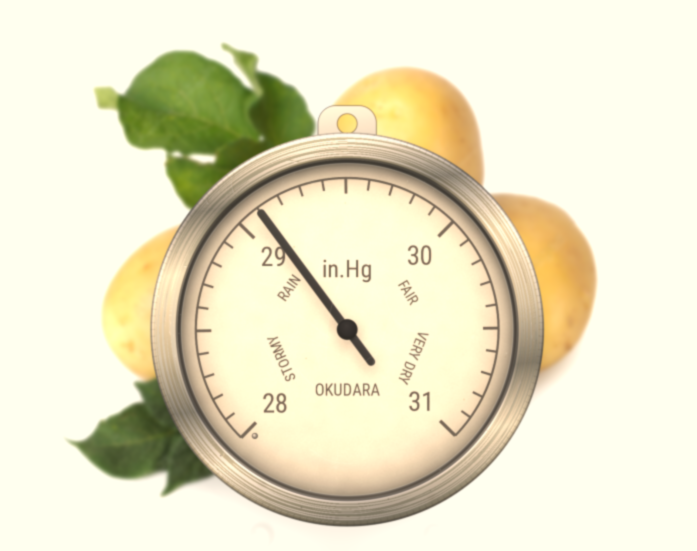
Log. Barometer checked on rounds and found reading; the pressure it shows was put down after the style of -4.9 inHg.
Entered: 29.1 inHg
